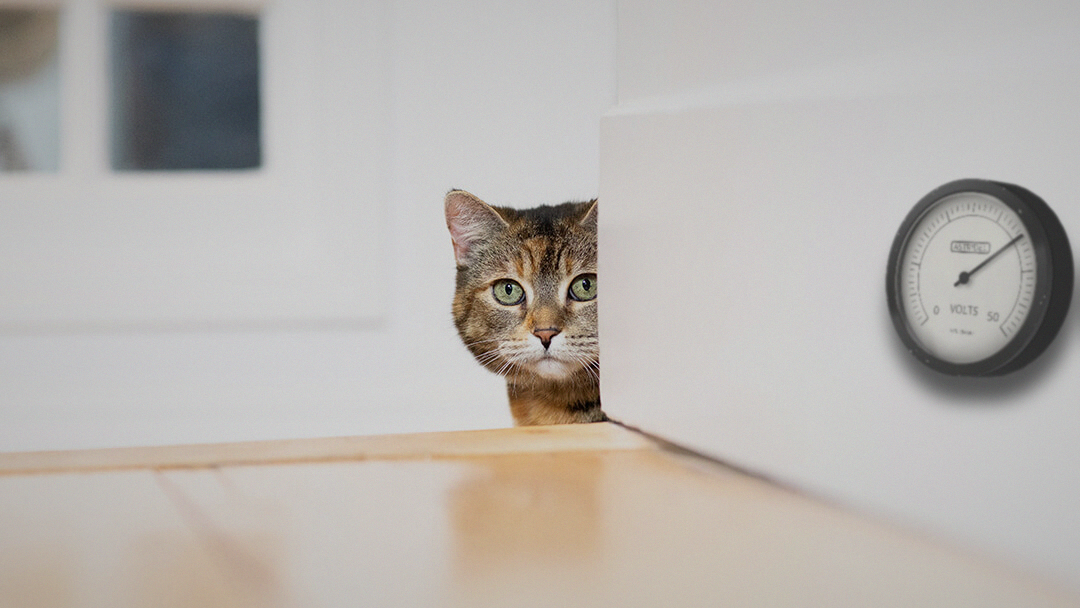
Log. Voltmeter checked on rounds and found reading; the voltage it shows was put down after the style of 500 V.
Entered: 35 V
